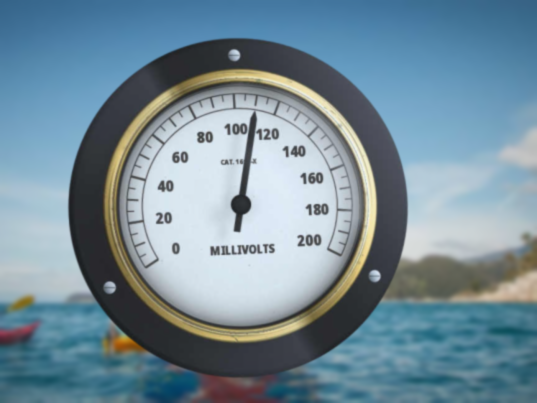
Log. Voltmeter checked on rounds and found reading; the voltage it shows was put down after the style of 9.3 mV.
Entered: 110 mV
